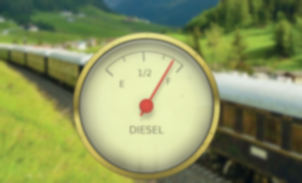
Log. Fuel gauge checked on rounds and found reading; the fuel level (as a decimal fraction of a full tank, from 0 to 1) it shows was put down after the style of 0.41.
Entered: 0.875
